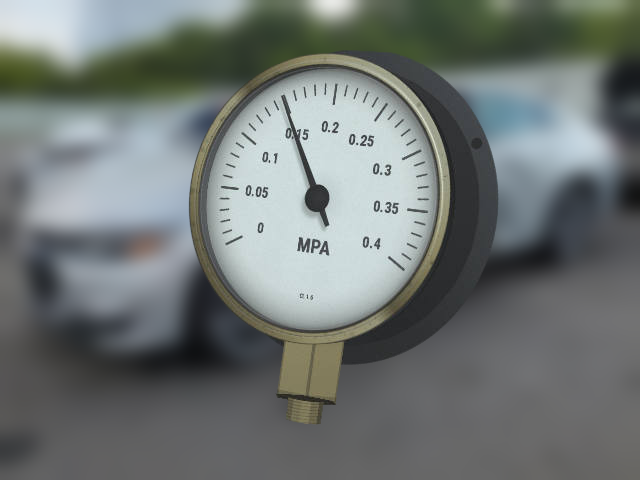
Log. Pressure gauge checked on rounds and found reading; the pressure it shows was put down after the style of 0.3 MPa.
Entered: 0.15 MPa
